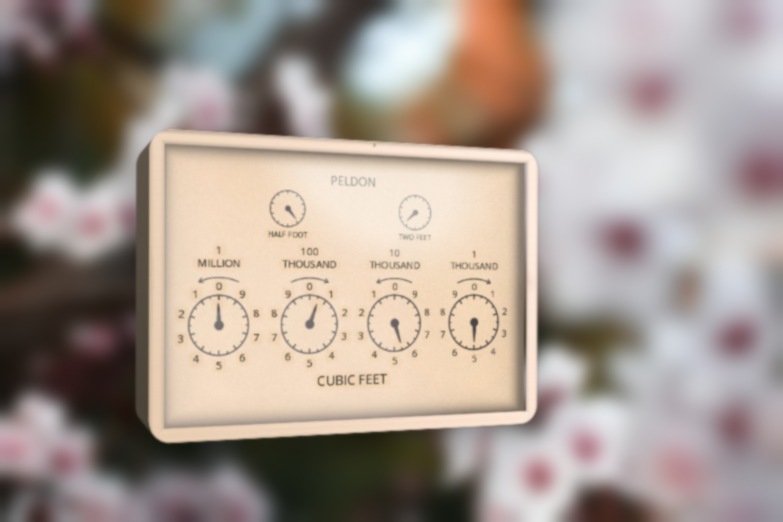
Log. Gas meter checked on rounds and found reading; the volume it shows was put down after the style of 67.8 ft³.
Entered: 5500 ft³
